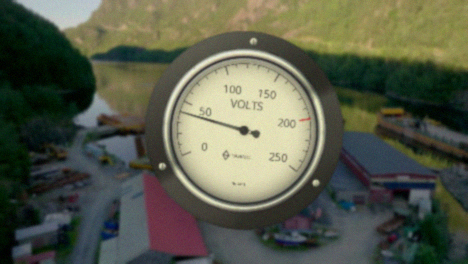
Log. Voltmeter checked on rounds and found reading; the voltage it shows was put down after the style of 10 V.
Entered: 40 V
